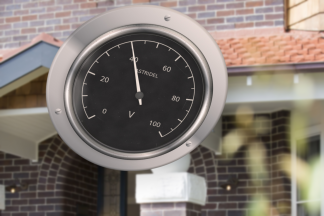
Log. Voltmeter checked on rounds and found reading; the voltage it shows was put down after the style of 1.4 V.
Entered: 40 V
